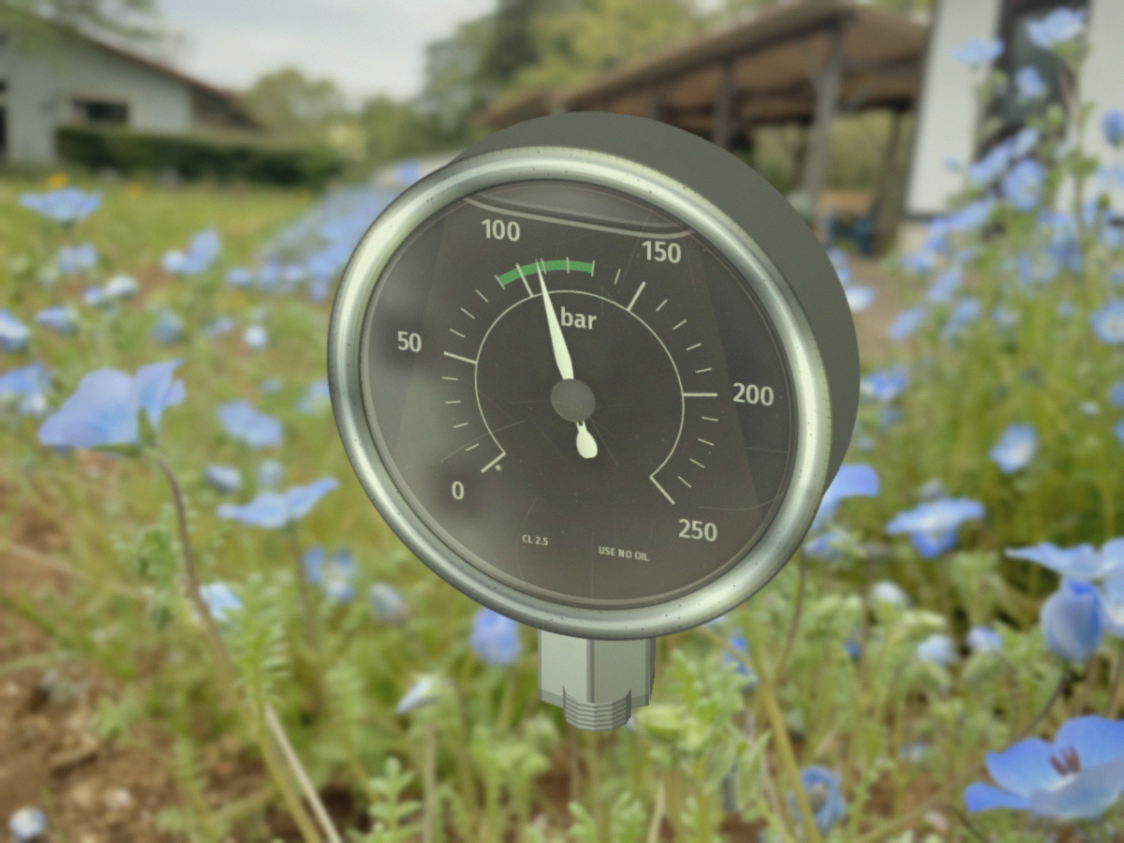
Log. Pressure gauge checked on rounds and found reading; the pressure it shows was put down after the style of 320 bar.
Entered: 110 bar
